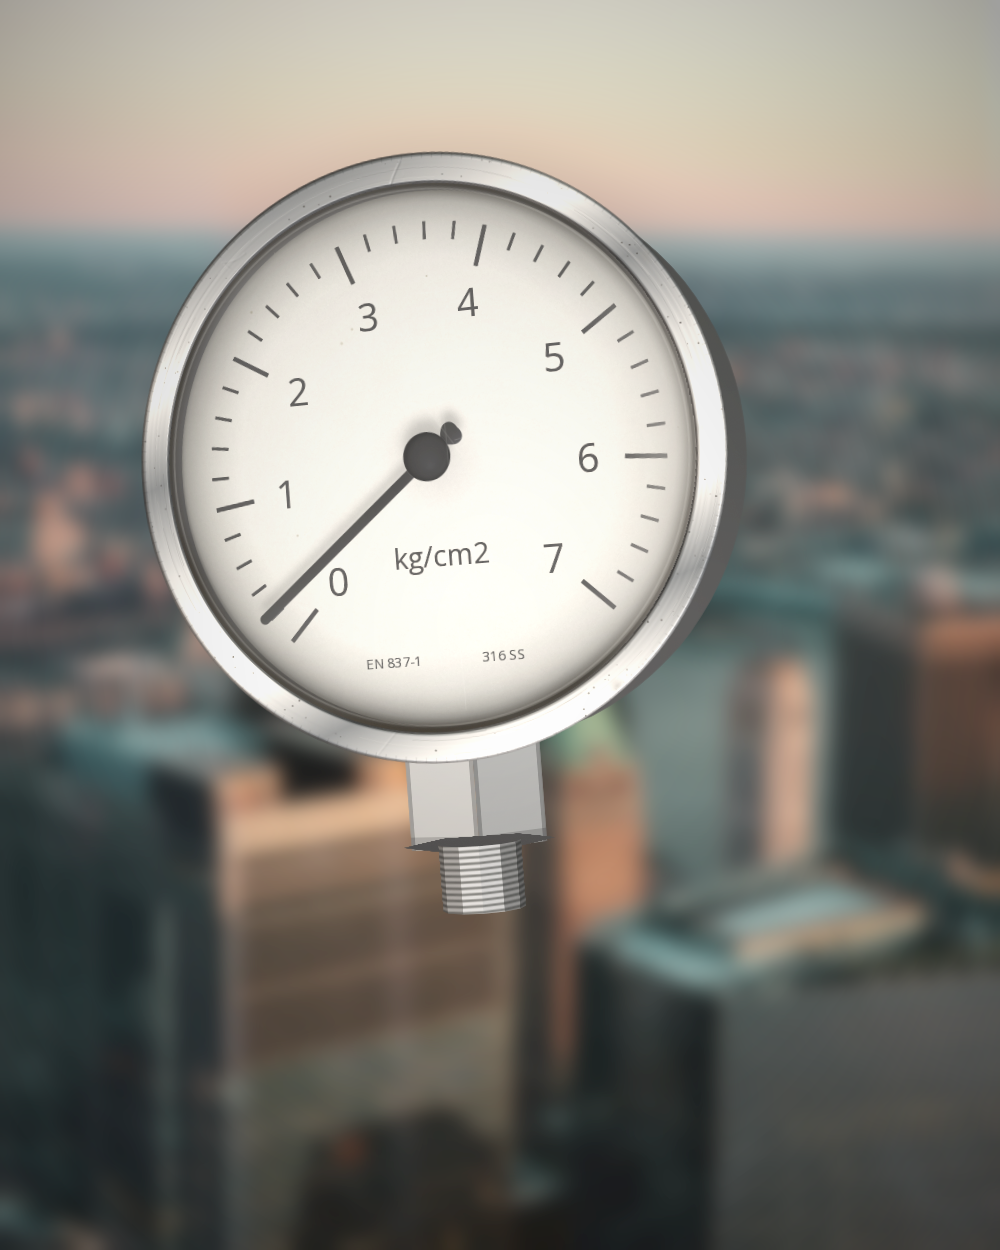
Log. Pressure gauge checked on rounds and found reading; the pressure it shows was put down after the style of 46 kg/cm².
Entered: 0.2 kg/cm²
